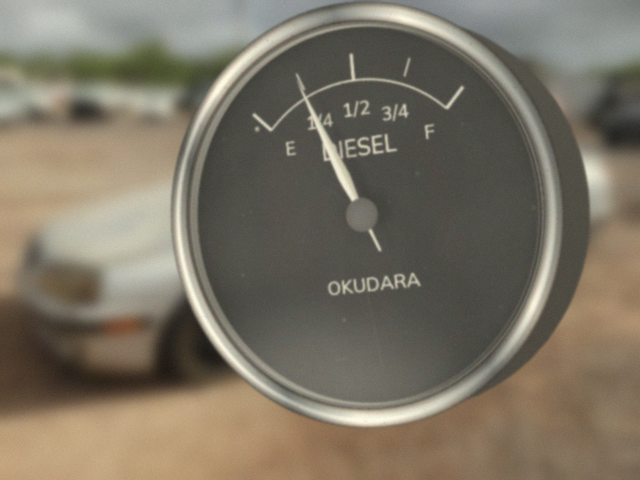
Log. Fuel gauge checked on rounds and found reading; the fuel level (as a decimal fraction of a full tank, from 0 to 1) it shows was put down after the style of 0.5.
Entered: 0.25
